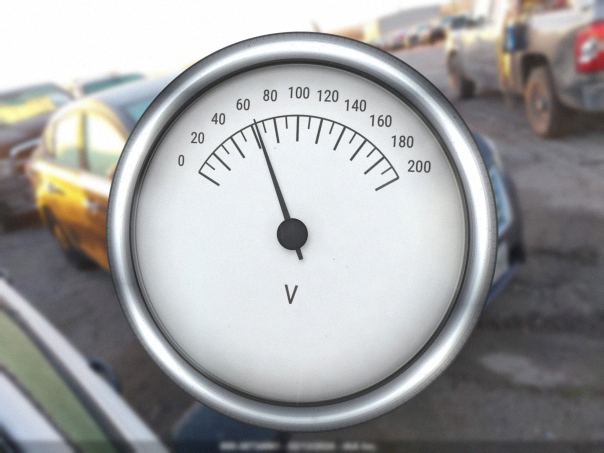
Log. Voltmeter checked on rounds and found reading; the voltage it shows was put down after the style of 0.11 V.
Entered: 65 V
